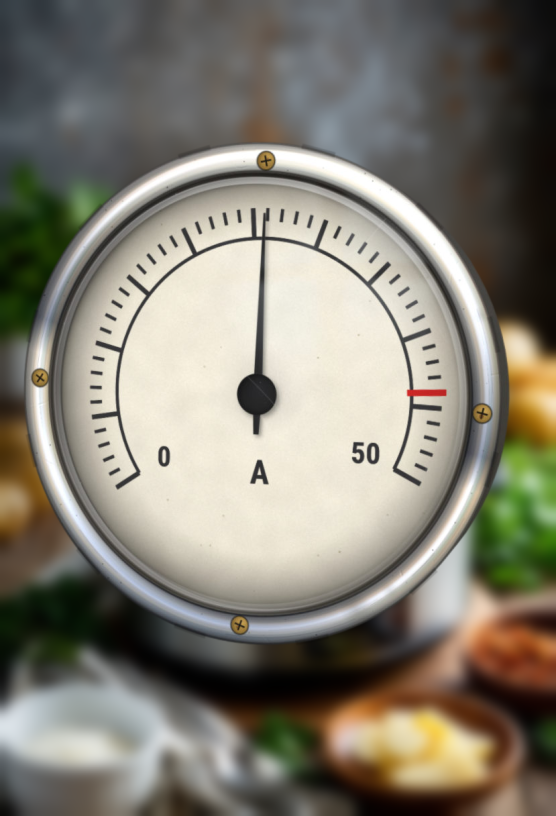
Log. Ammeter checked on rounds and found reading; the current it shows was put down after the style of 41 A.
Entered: 26 A
